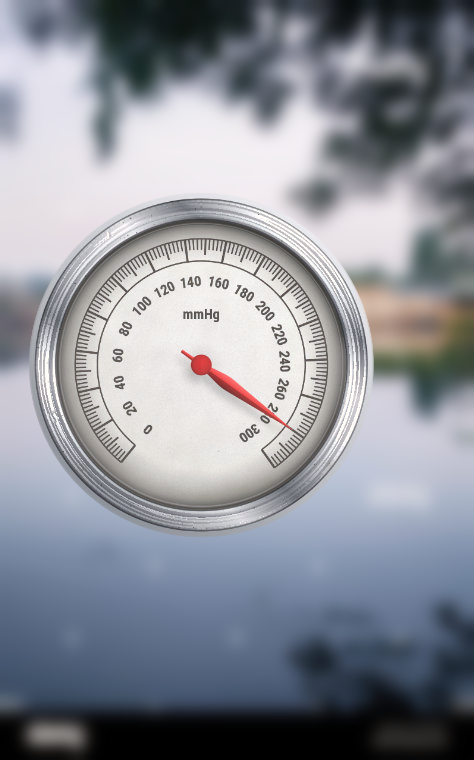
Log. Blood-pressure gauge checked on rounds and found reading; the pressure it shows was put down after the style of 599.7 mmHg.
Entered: 280 mmHg
